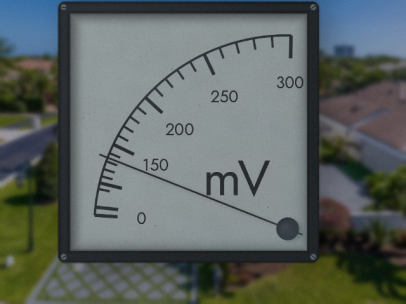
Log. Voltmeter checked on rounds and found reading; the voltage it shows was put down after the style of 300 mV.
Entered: 135 mV
